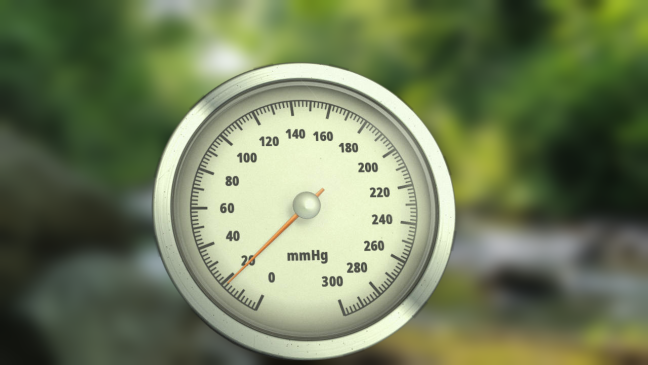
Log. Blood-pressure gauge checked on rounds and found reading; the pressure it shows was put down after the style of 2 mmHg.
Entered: 18 mmHg
